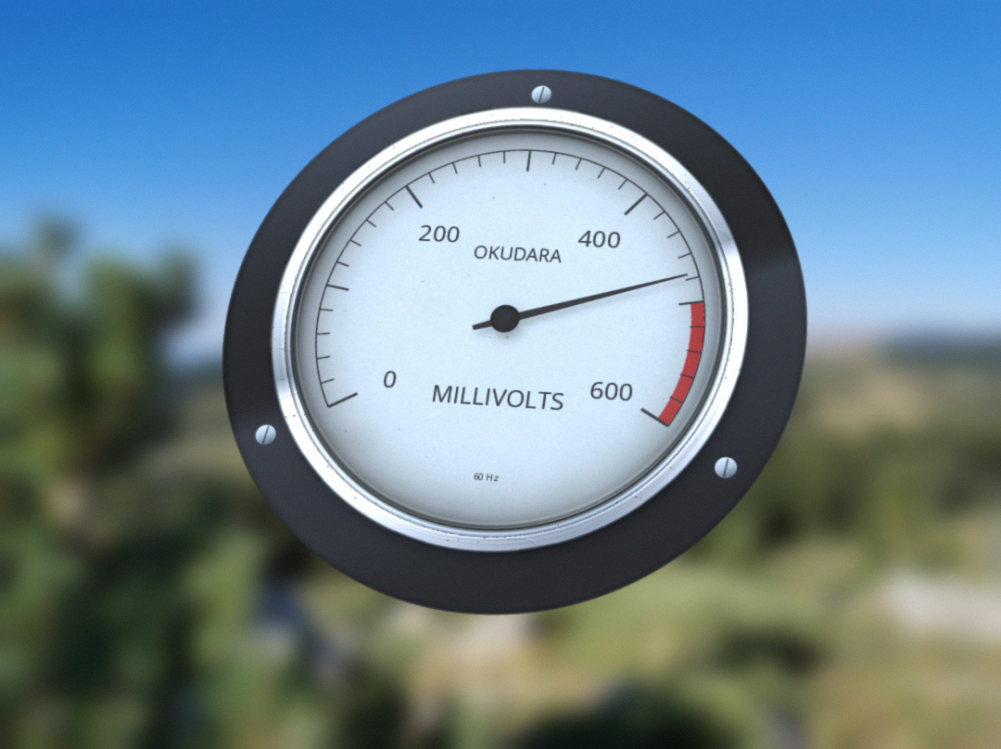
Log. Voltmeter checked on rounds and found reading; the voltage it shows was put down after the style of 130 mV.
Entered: 480 mV
